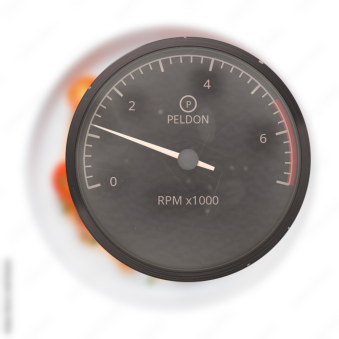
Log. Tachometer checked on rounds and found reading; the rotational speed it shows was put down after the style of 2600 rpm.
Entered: 1200 rpm
